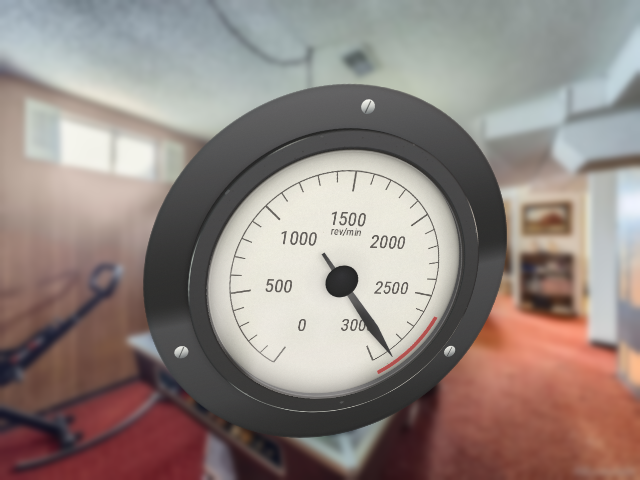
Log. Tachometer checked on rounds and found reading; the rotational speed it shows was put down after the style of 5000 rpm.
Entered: 2900 rpm
